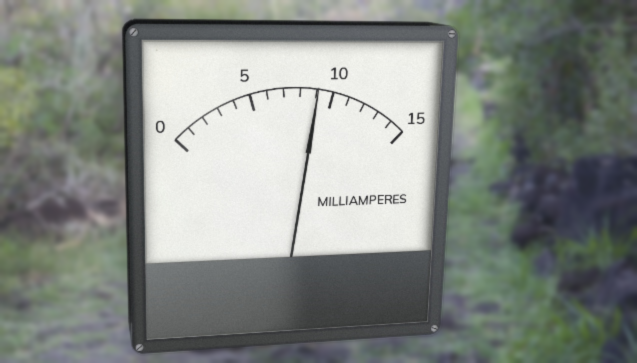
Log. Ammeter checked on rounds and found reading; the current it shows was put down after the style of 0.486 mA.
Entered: 9 mA
